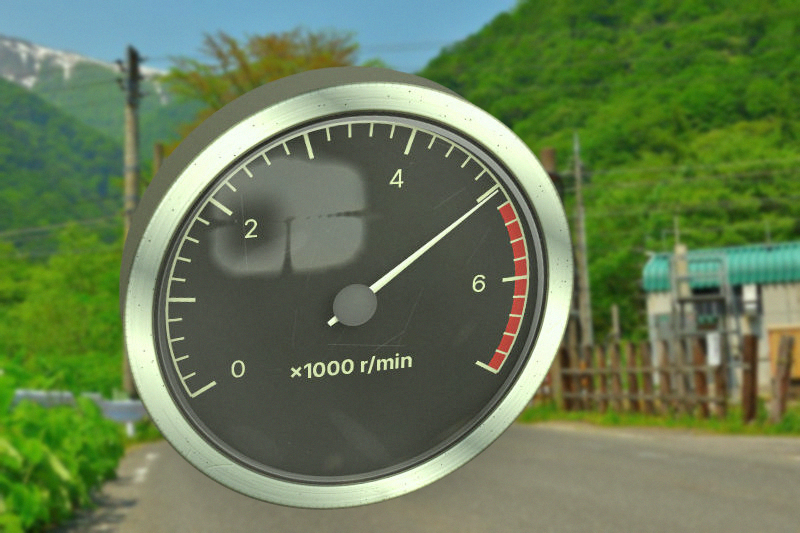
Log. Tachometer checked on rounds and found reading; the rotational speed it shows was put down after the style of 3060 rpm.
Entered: 5000 rpm
